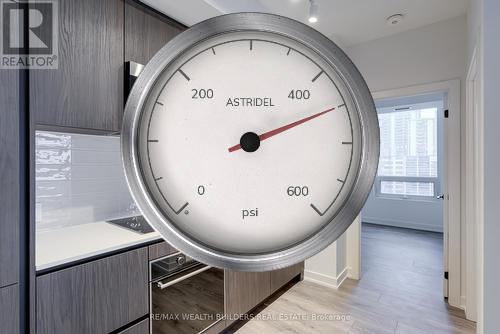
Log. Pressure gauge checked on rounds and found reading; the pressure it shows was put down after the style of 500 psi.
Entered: 450 psi
